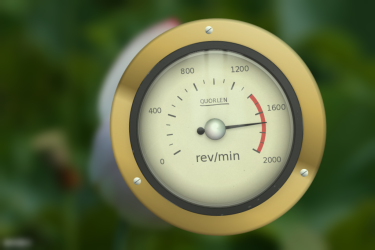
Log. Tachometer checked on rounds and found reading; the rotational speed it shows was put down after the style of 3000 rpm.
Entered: 1700 rpm
